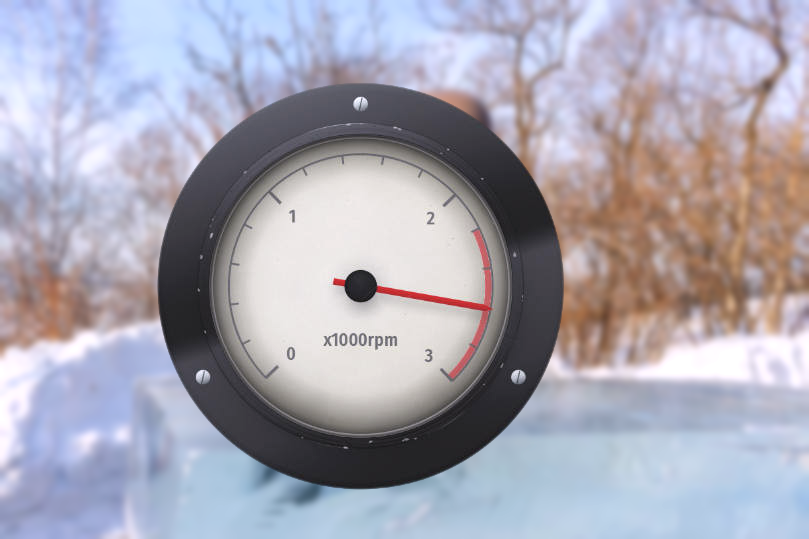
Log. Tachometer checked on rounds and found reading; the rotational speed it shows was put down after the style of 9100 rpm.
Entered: 2600 rpm
